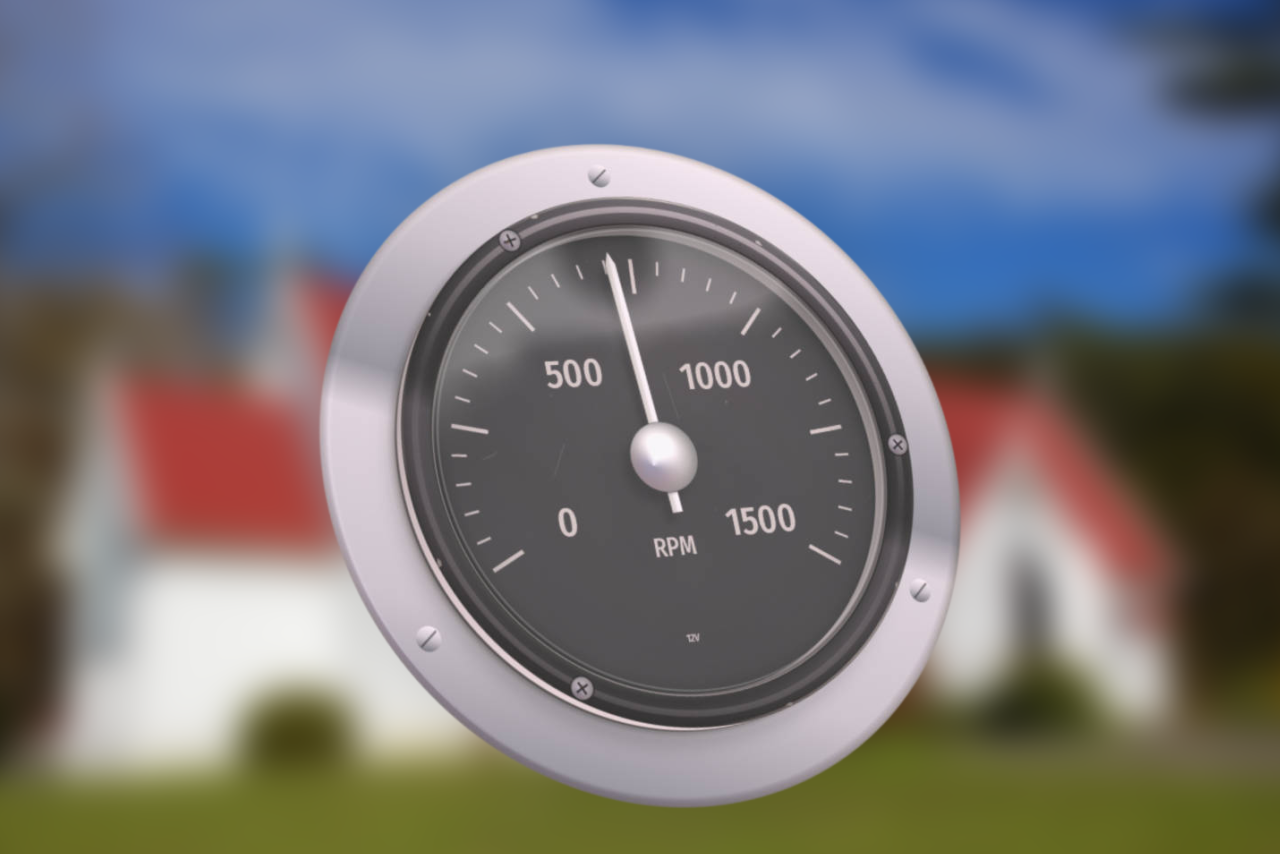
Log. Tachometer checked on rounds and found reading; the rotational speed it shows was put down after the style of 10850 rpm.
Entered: 700 rpm
